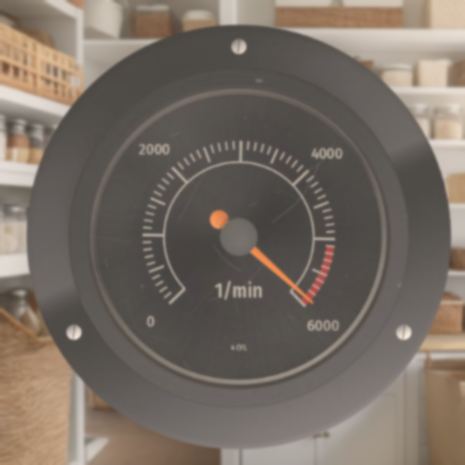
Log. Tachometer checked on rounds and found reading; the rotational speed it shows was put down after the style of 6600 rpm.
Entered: 5900 rpm
